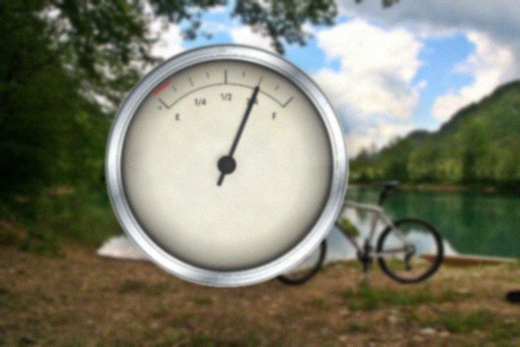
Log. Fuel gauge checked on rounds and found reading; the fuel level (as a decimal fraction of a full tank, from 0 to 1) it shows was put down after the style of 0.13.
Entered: 0.75
